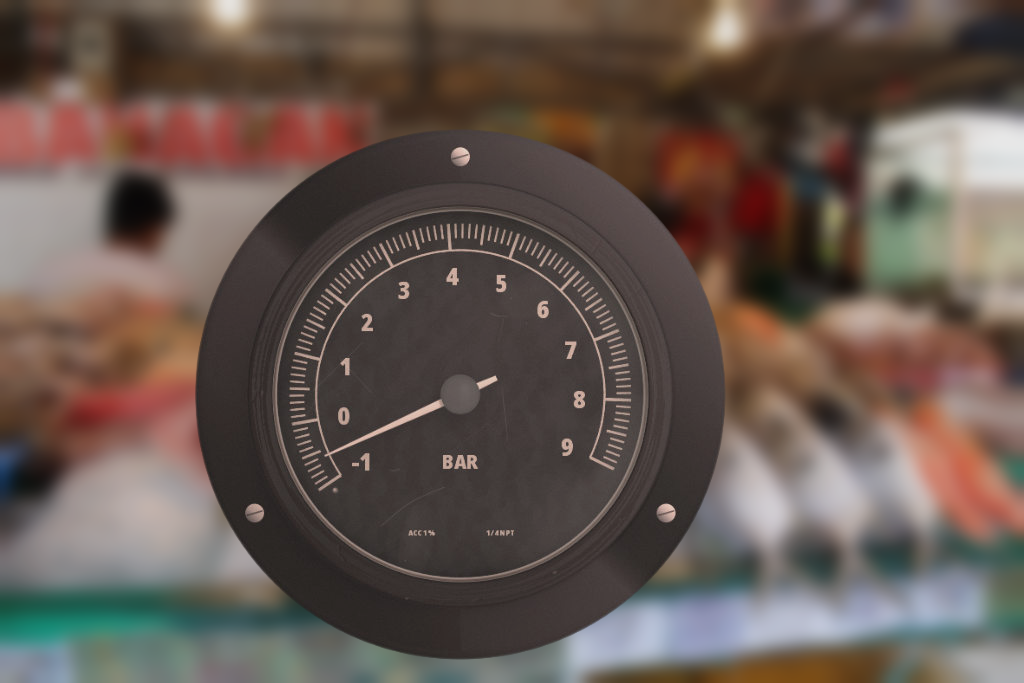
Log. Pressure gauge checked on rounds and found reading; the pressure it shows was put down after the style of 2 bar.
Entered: -0.6 bar
